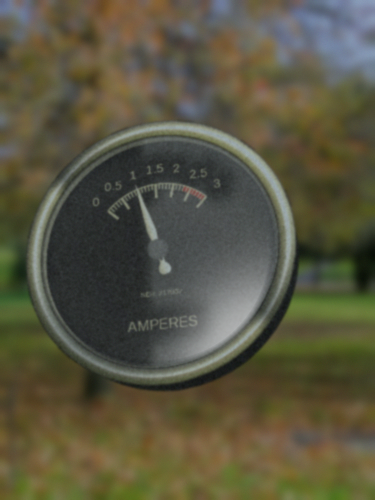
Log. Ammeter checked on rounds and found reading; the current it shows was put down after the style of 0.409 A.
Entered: 1 A
